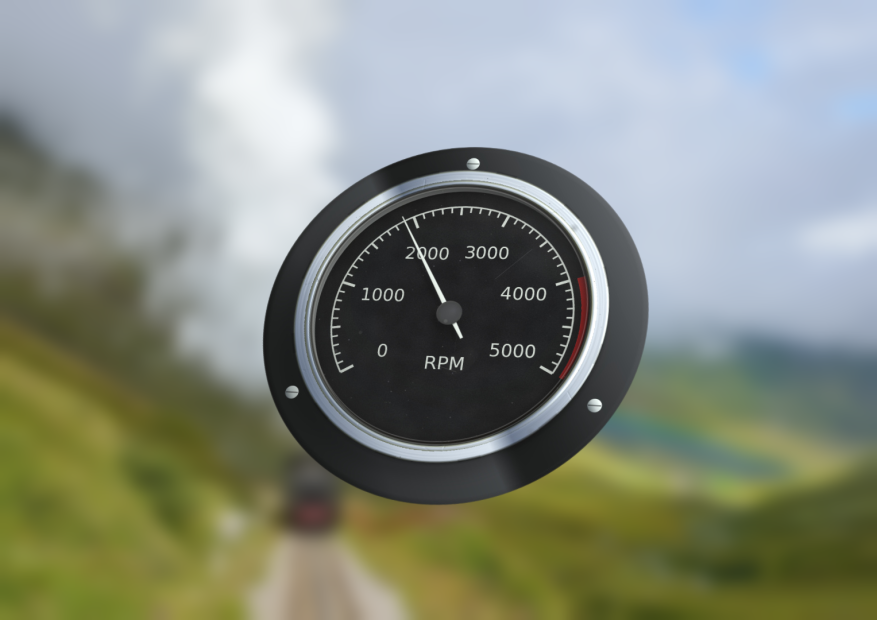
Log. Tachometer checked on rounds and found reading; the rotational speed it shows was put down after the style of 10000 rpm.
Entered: 1900 rpm
